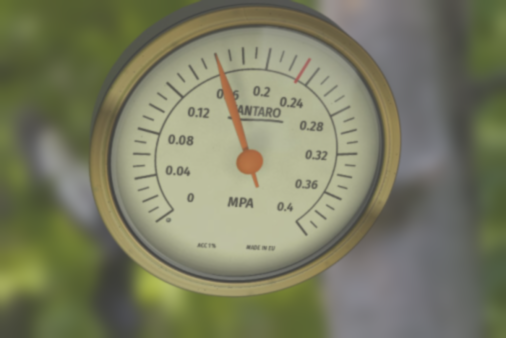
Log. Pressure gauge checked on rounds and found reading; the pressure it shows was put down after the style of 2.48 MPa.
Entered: 0.16 MPa
